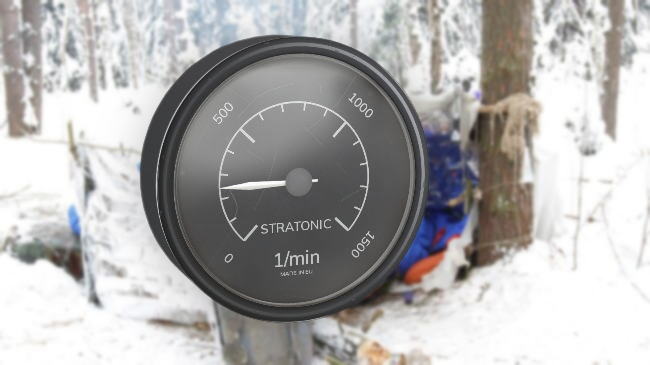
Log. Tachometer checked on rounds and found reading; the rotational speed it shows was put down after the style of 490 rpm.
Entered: 250 rpm
